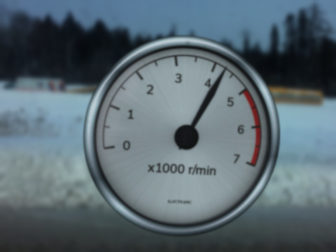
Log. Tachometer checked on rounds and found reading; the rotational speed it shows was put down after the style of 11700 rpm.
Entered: 4250 rpm
